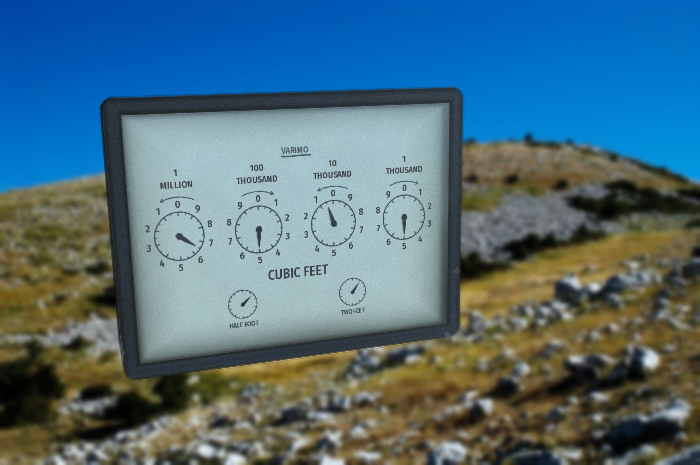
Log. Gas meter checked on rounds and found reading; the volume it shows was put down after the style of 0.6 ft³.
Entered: 650500 ft³
